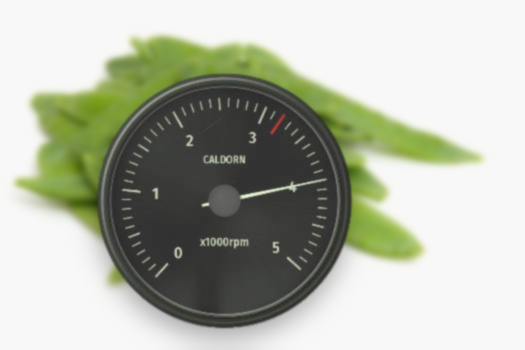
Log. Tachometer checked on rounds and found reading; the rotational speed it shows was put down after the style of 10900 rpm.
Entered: 4000 rpm
